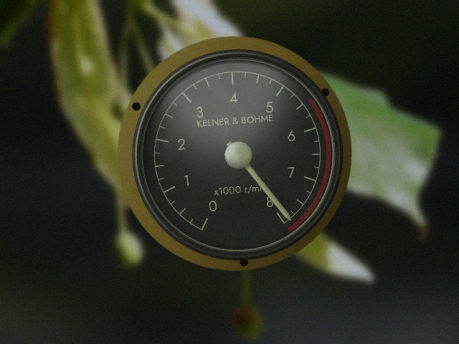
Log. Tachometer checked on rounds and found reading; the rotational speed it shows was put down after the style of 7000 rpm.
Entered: 7875 rpm
